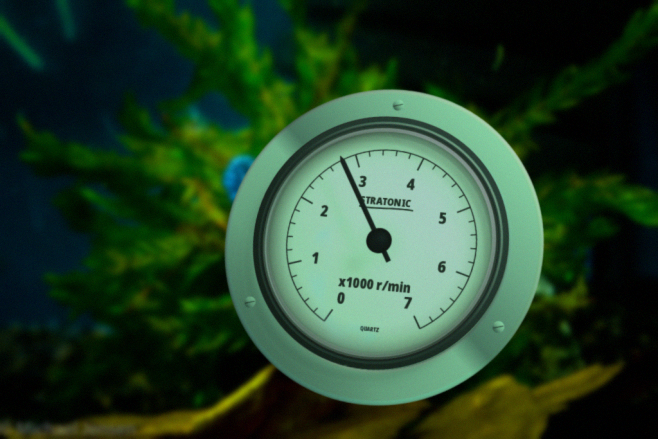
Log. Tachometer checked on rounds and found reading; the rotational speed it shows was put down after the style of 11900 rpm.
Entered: 2800 rpm
